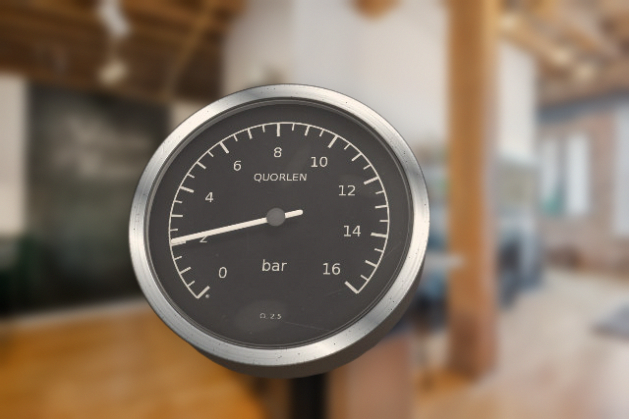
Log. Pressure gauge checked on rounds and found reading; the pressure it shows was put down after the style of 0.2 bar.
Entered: 2 bar
